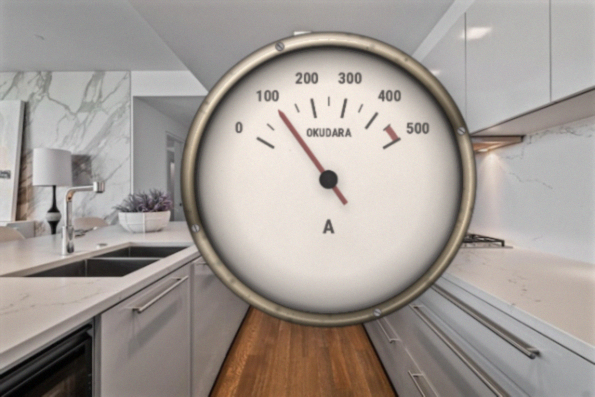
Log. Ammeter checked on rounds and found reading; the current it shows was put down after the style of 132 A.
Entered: 100 A
